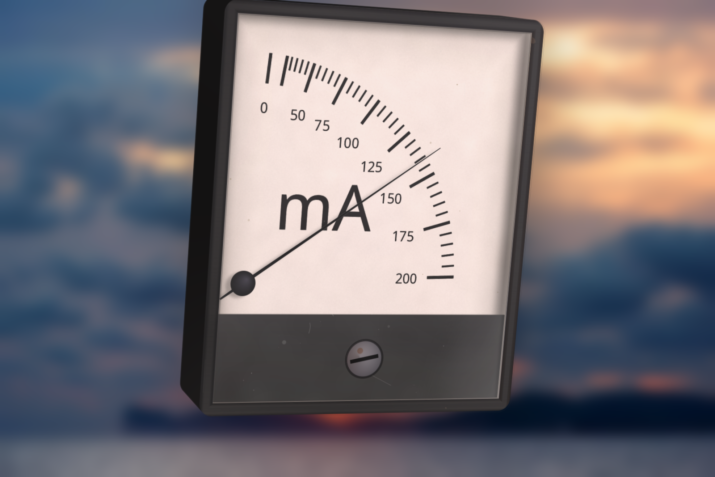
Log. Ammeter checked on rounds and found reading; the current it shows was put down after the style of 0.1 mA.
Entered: 140 mA
